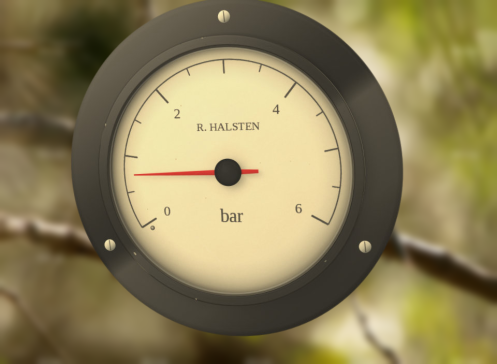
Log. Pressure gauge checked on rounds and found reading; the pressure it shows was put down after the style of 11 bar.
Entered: 0.75 bar
